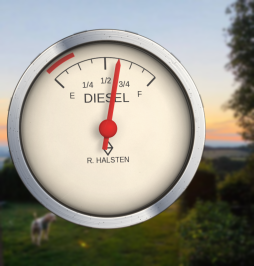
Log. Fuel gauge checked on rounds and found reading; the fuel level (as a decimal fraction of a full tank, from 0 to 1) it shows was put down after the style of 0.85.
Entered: 0.625
